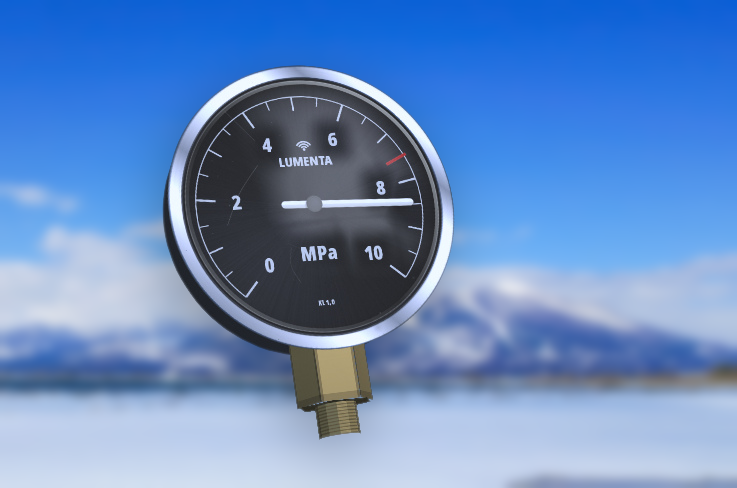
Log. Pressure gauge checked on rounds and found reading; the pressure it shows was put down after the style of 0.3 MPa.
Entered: 8.5 MPa
